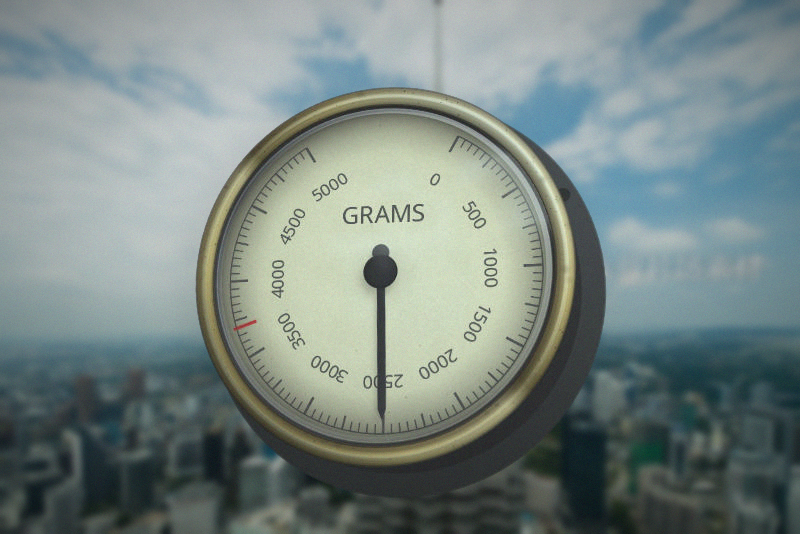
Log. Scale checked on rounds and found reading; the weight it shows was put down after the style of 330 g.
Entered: 2500 g
